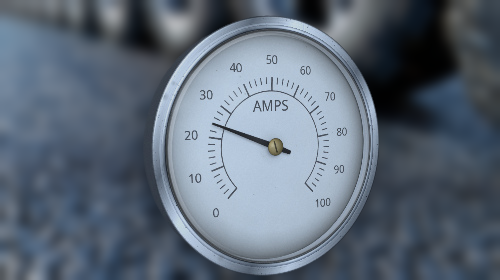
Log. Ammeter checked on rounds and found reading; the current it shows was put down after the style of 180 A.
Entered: 24 A
